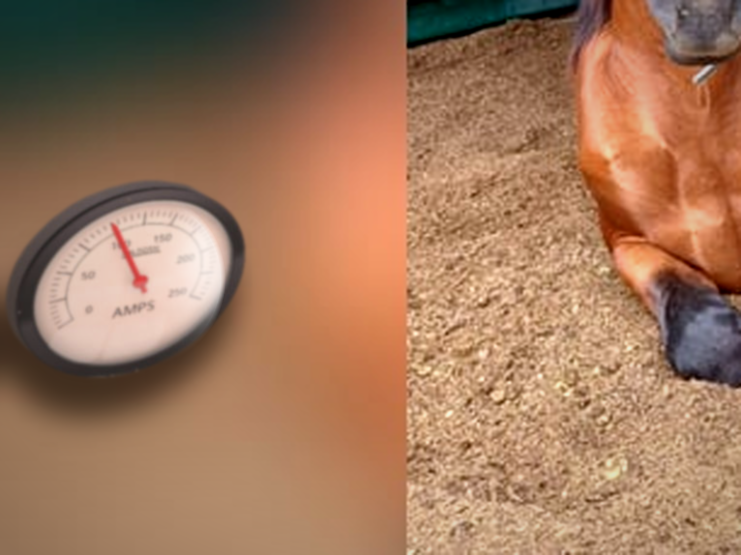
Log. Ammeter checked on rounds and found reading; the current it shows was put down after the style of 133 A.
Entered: 100 A
